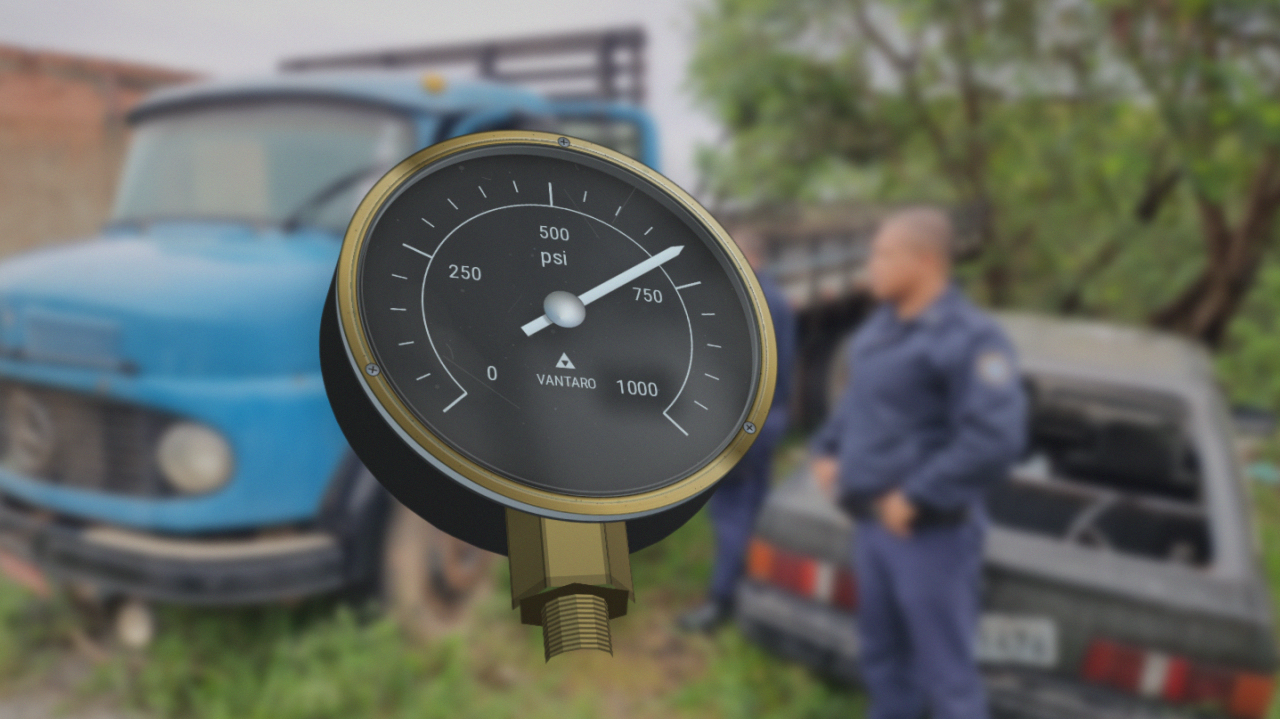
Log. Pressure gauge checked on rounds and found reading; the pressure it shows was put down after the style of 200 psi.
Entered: 700 psi
